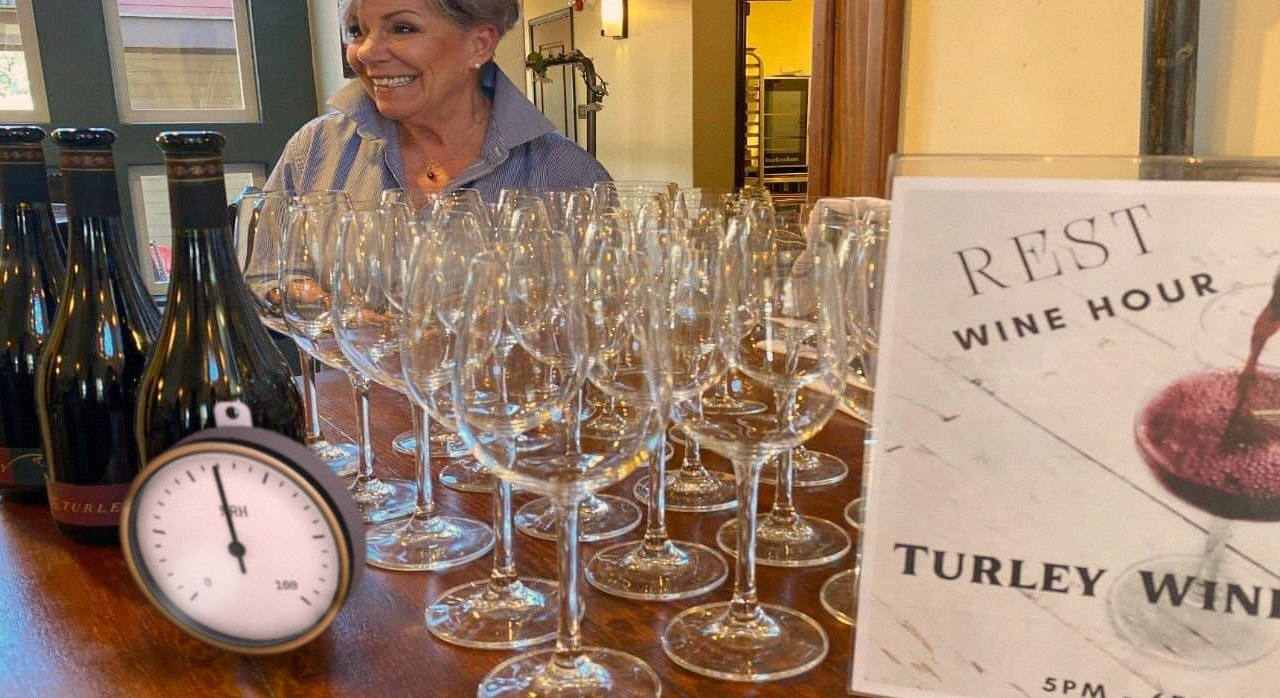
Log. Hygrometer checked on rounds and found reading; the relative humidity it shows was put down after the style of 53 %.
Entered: 48 %
